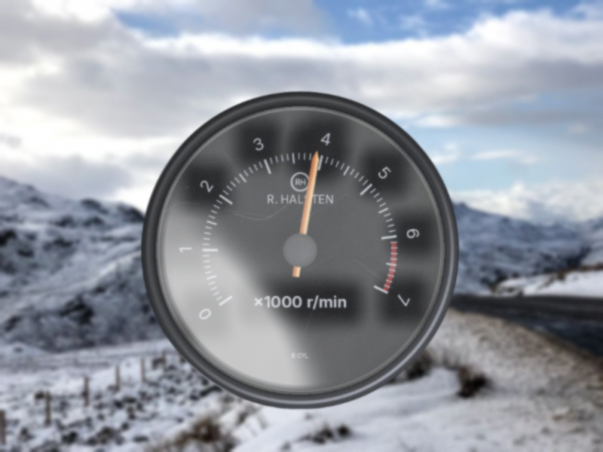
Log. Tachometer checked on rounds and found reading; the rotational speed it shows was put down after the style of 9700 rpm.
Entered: 3900 rpm
